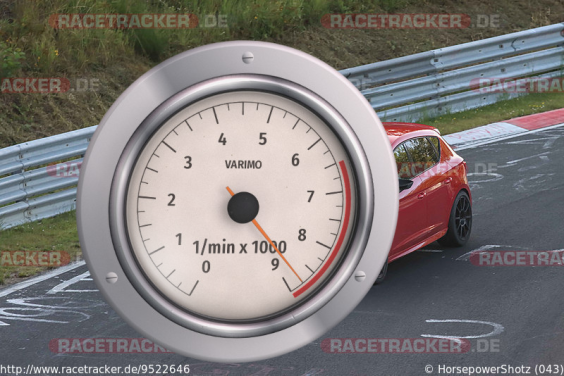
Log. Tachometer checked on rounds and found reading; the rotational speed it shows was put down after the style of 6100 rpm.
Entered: 8750 rpm
